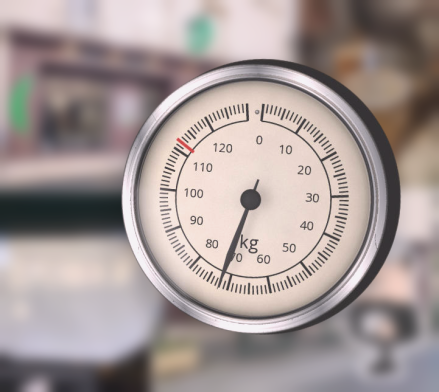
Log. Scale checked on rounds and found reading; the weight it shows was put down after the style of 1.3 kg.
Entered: 72 kg
